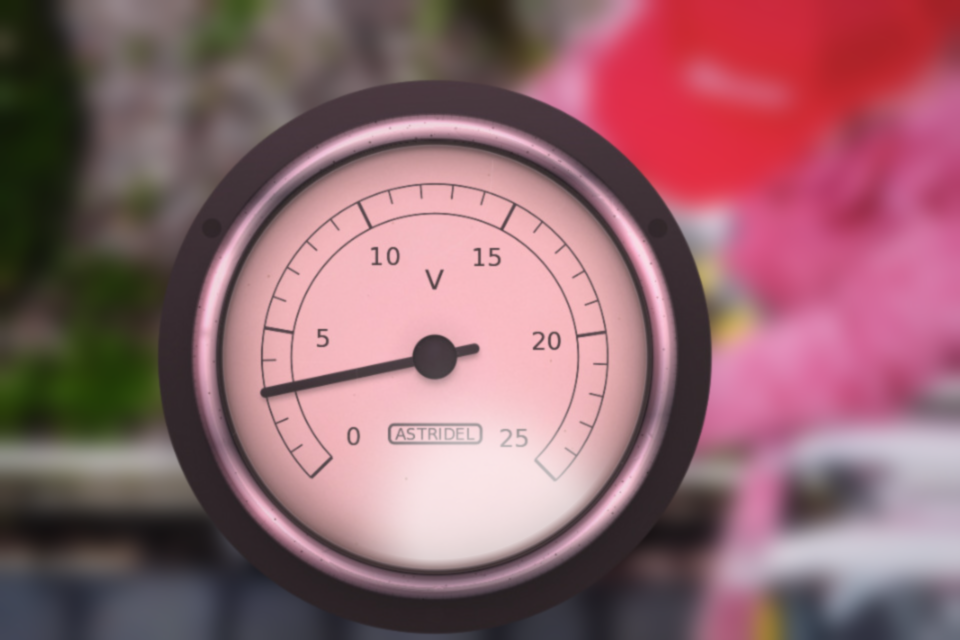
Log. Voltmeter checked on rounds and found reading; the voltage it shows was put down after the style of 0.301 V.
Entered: 3 V
